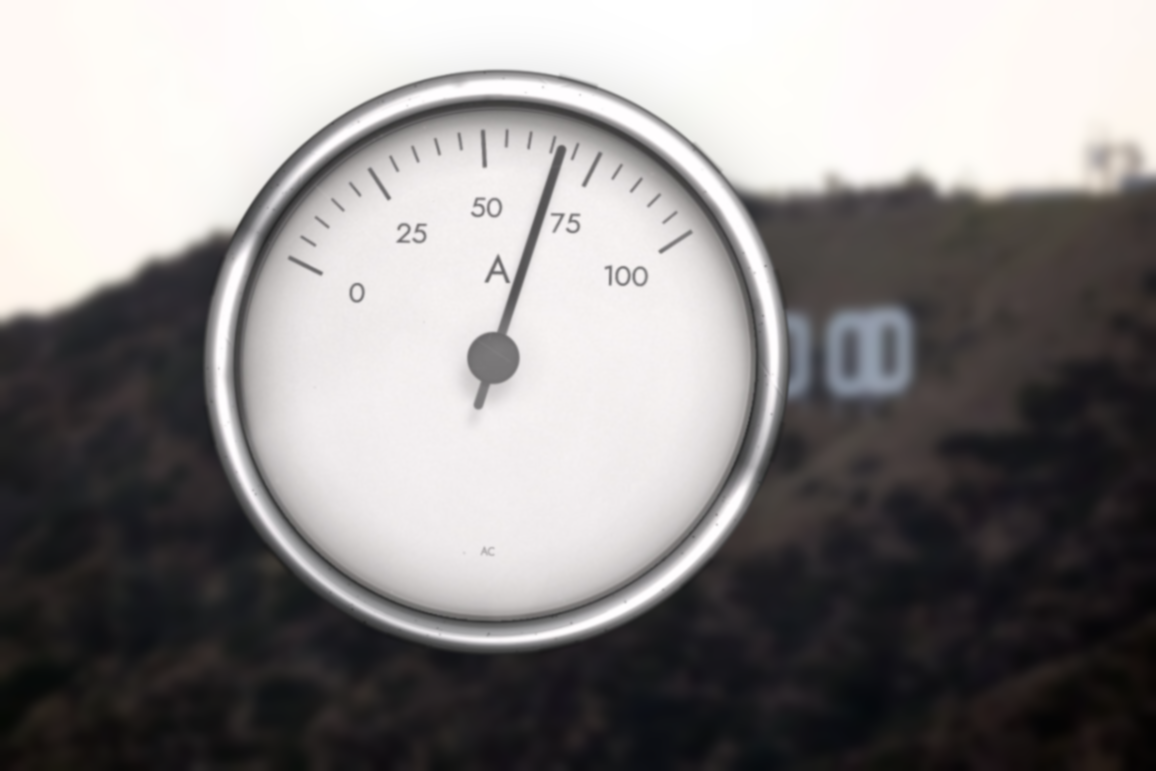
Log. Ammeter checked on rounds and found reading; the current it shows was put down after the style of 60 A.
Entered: 67.5 A
